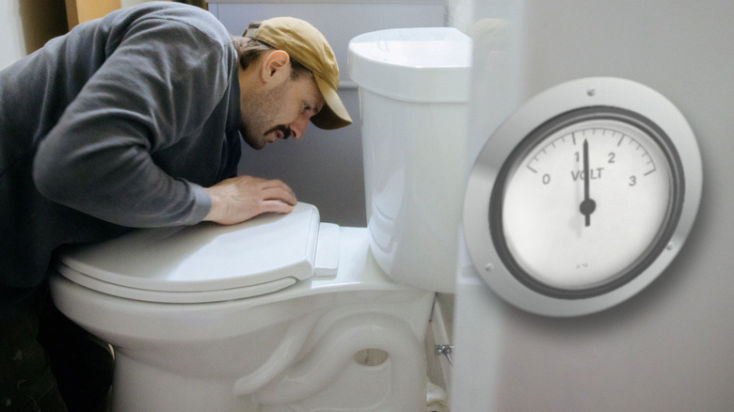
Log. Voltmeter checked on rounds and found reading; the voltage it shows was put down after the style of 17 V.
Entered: 1.2 V
